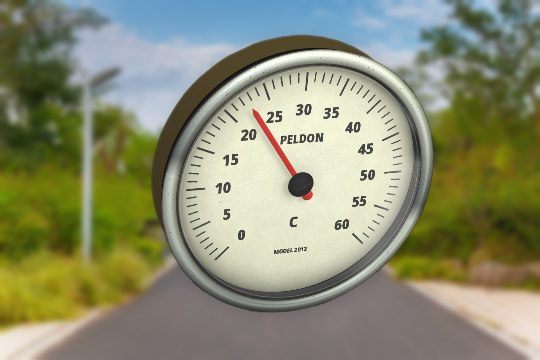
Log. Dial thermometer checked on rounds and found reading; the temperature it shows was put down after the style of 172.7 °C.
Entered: 22.5 °C
